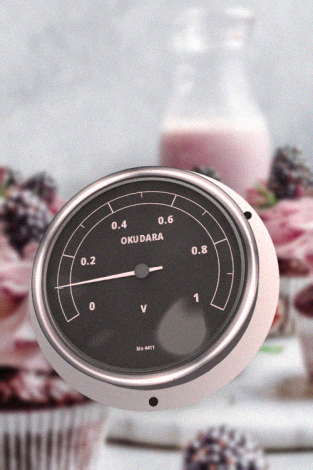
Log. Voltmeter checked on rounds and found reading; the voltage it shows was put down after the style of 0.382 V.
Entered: 0.1 V
